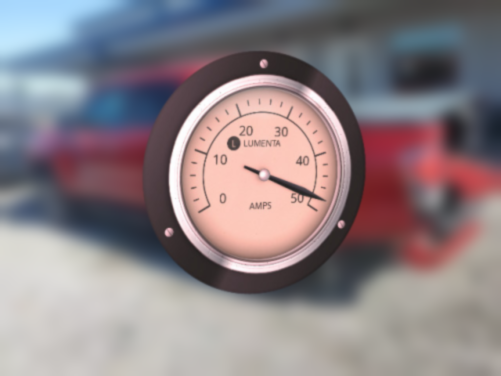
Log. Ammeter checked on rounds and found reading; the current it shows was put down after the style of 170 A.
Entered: 48 A
